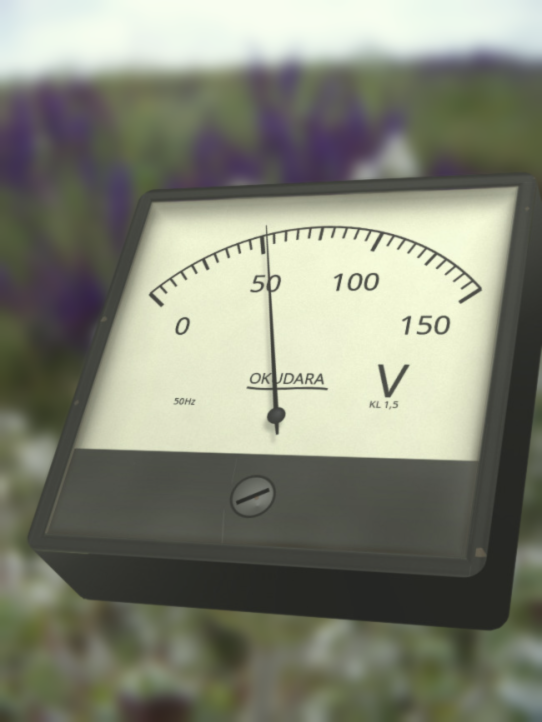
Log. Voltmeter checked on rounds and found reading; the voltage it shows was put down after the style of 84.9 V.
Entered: 52.5 V
